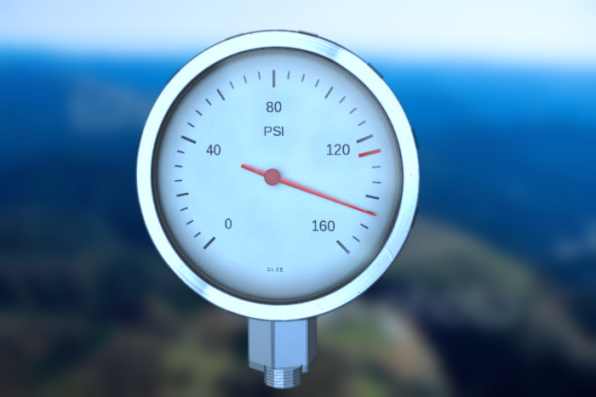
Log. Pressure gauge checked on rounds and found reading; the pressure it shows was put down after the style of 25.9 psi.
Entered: 145 psi
